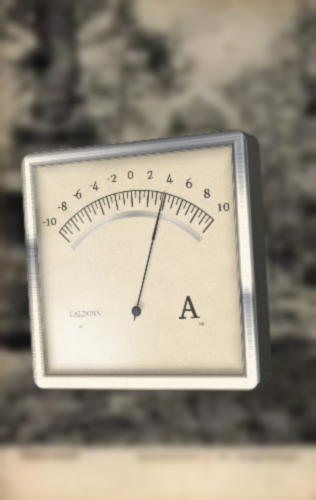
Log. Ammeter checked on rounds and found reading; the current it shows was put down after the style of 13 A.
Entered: 4 A
